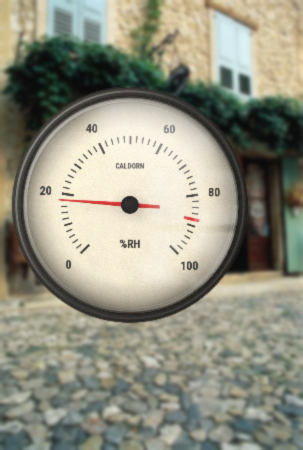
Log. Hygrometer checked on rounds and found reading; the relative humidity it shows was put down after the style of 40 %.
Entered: 18 %
